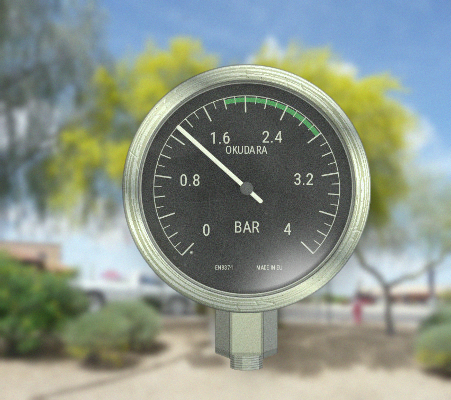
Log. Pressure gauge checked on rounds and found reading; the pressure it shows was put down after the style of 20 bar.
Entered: 1.3 bar
